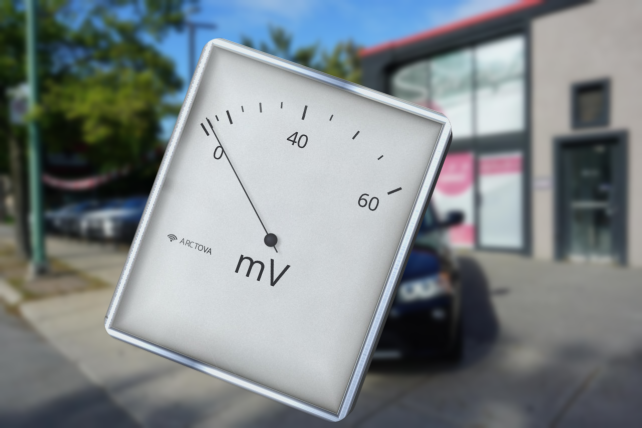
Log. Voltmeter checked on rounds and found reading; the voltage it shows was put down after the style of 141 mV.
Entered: 10 mV
